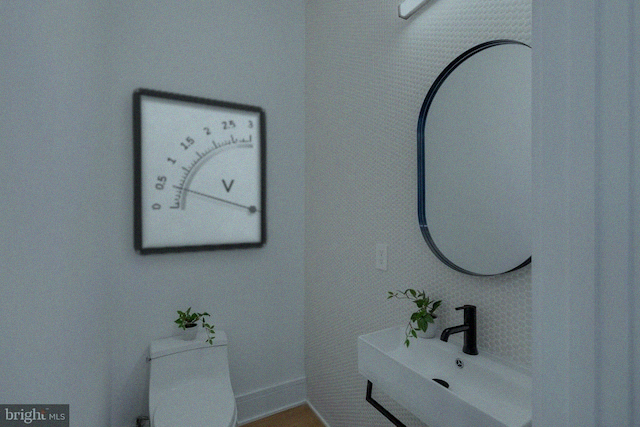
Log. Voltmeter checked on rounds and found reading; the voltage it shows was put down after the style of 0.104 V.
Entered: 0.5 V
